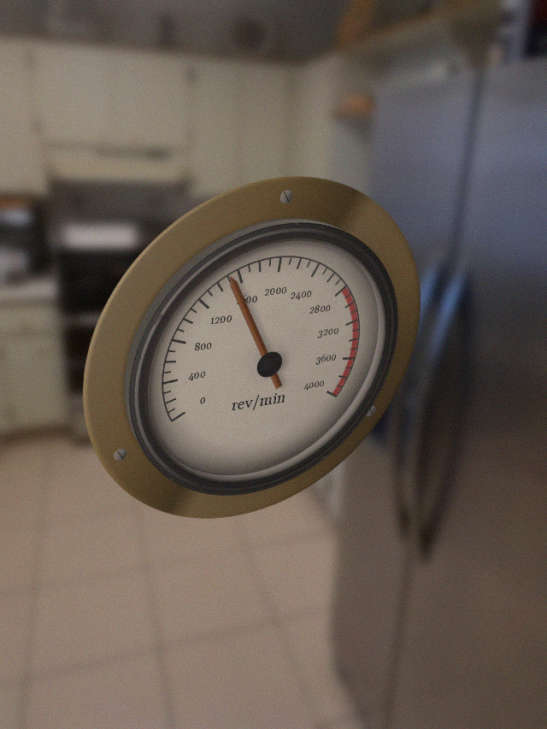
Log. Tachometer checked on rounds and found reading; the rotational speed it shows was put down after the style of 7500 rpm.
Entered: 1500 rpm
